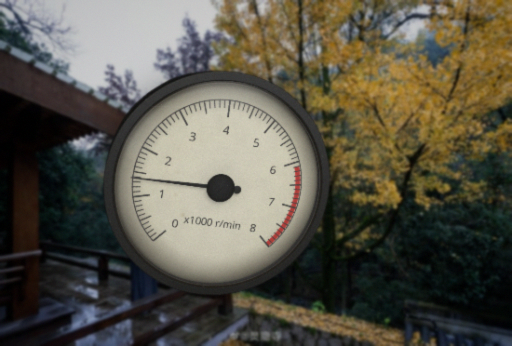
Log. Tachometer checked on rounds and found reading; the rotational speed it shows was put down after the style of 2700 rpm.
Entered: 1400 rpm
